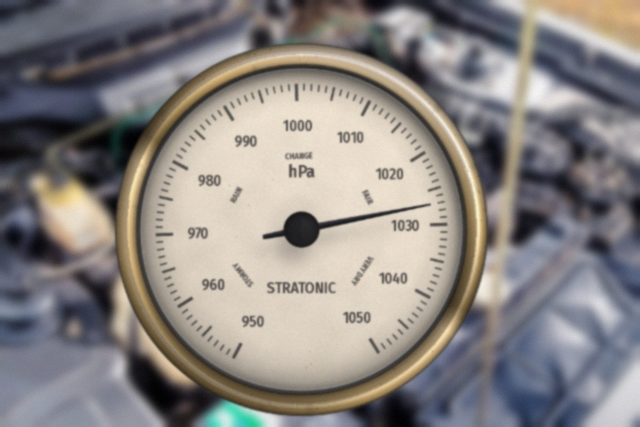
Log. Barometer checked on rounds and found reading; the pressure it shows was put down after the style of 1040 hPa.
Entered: 1027 hPa
